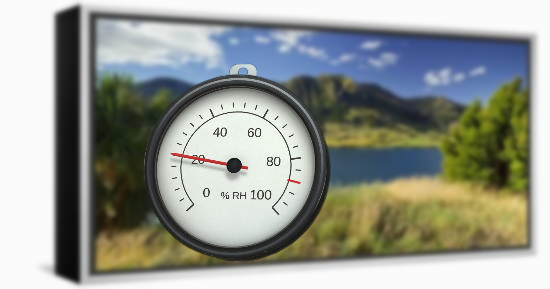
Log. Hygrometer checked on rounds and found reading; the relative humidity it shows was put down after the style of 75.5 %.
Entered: 20 %
